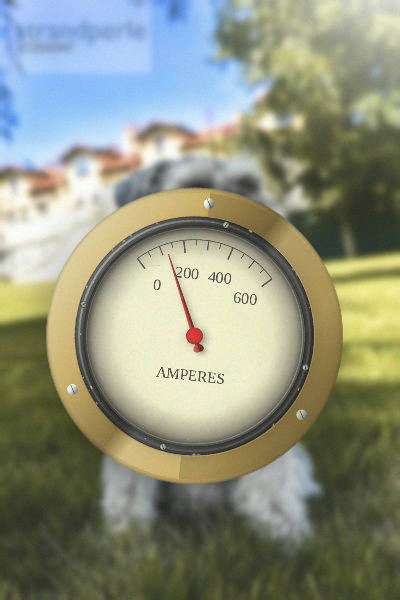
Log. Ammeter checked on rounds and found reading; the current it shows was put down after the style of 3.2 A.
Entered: 125 A
